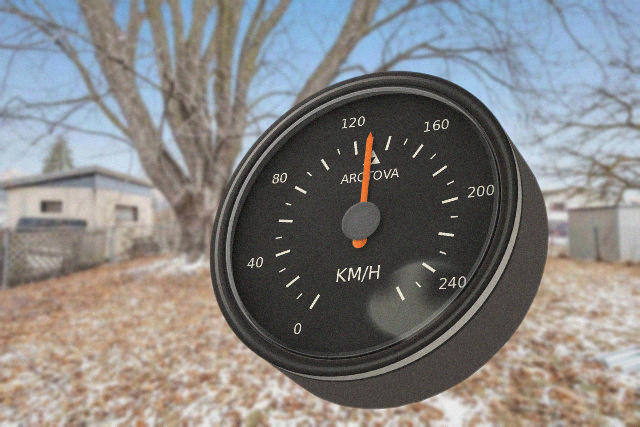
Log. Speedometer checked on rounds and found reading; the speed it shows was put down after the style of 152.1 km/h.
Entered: 130 km/h
